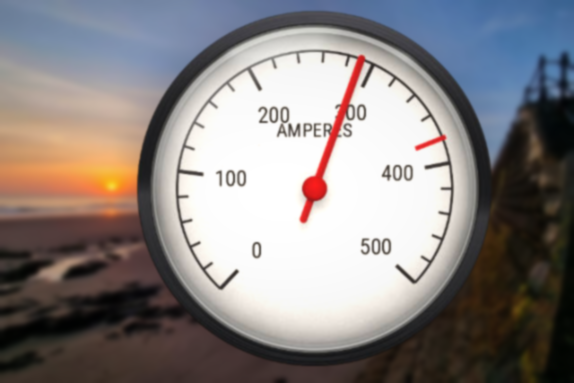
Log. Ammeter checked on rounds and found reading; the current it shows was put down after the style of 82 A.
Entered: 290 A
